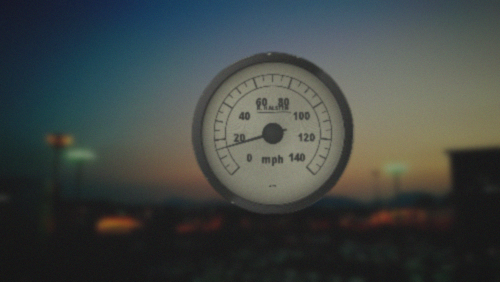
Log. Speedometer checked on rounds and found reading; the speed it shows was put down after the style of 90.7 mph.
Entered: 15 mph
